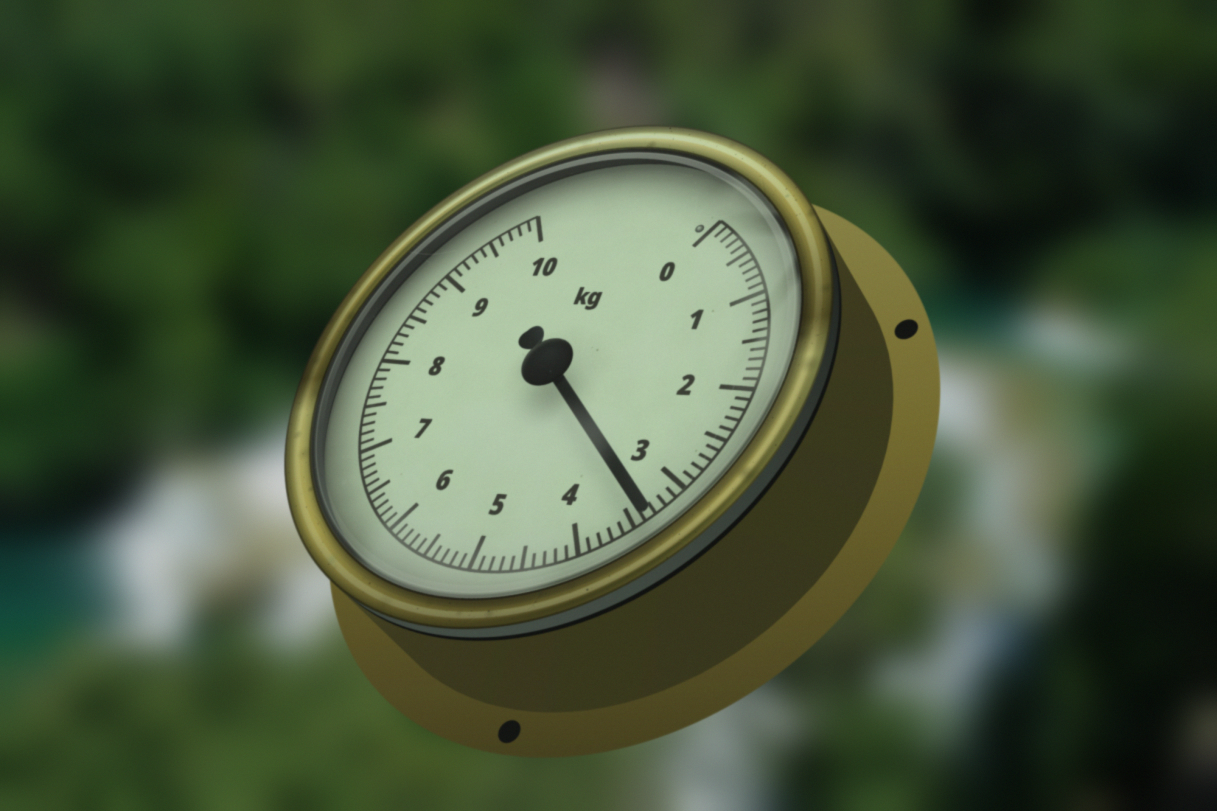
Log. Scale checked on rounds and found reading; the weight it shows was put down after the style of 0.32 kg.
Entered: 3.35 kg
